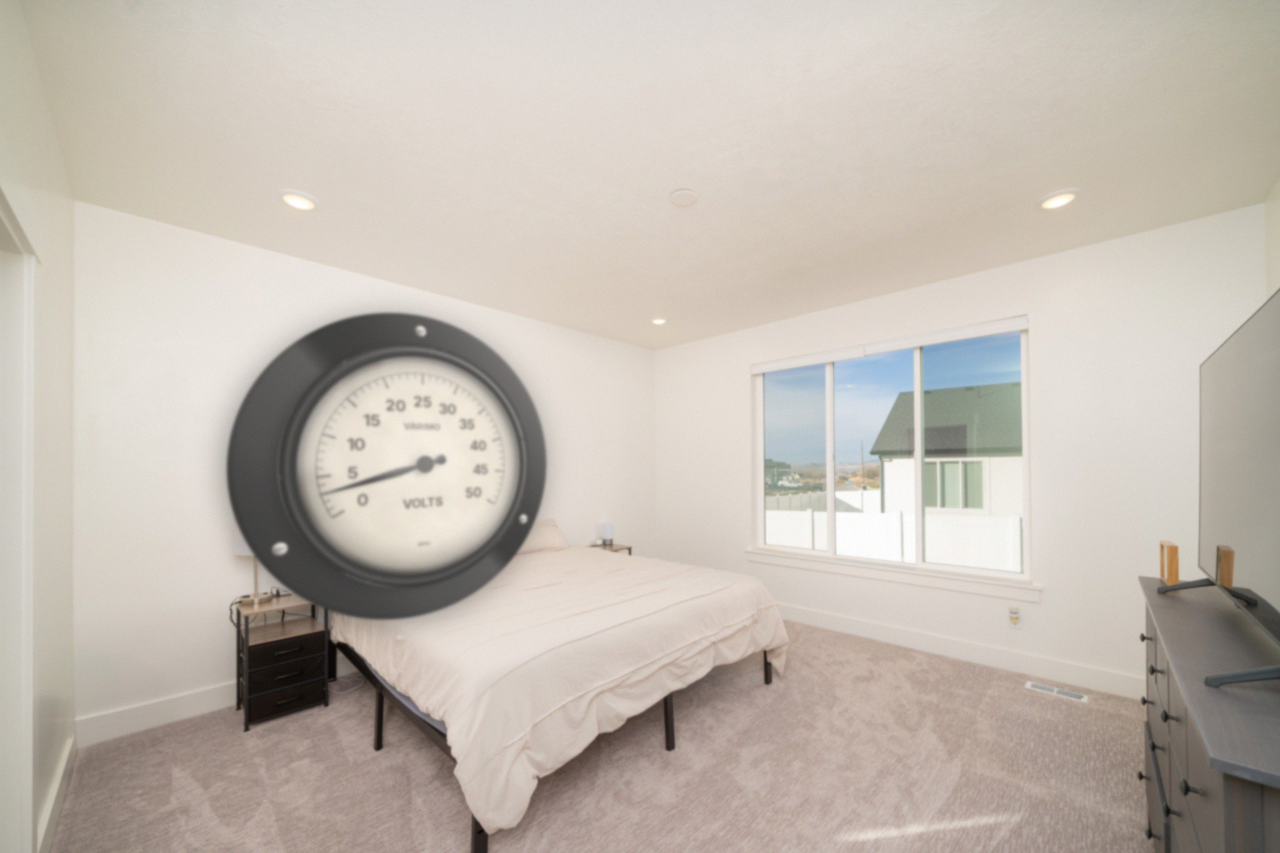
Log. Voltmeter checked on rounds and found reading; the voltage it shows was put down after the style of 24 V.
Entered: 3 V
